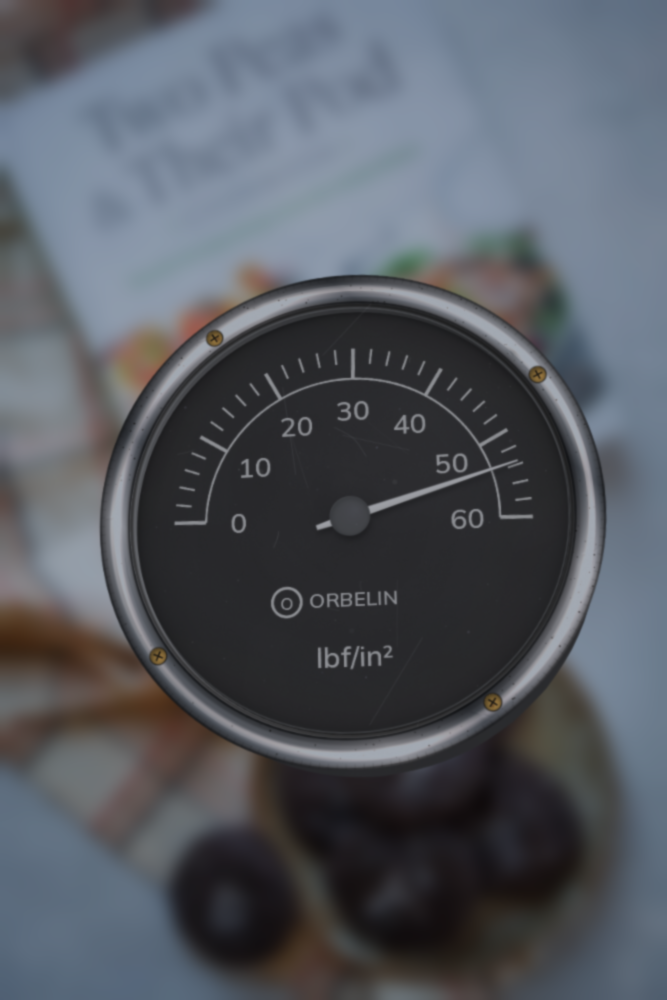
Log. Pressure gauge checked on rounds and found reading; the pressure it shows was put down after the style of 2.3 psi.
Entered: 54 psi
